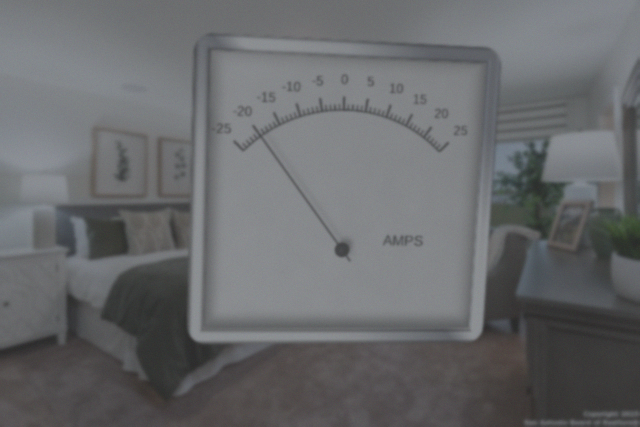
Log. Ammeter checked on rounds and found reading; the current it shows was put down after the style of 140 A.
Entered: -20 A
